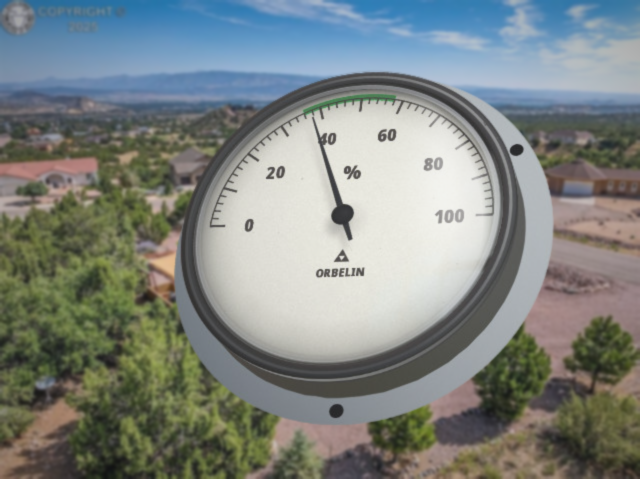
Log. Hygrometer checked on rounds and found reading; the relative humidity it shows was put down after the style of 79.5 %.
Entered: 38 %
